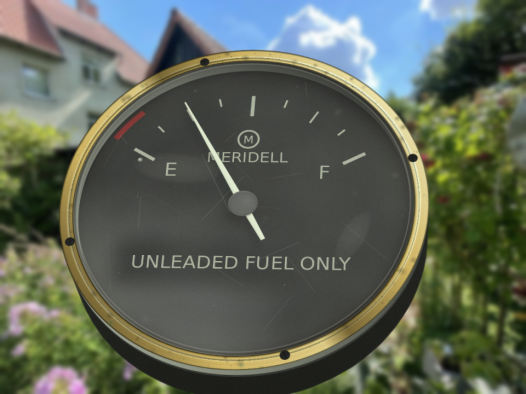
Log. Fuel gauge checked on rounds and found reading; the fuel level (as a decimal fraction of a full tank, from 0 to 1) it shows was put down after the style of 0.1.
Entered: 0.25
